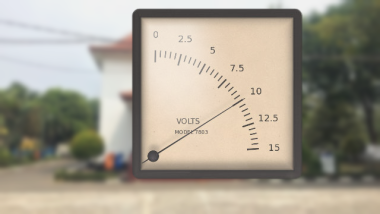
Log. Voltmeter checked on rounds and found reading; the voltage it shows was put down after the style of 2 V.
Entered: 10 V
